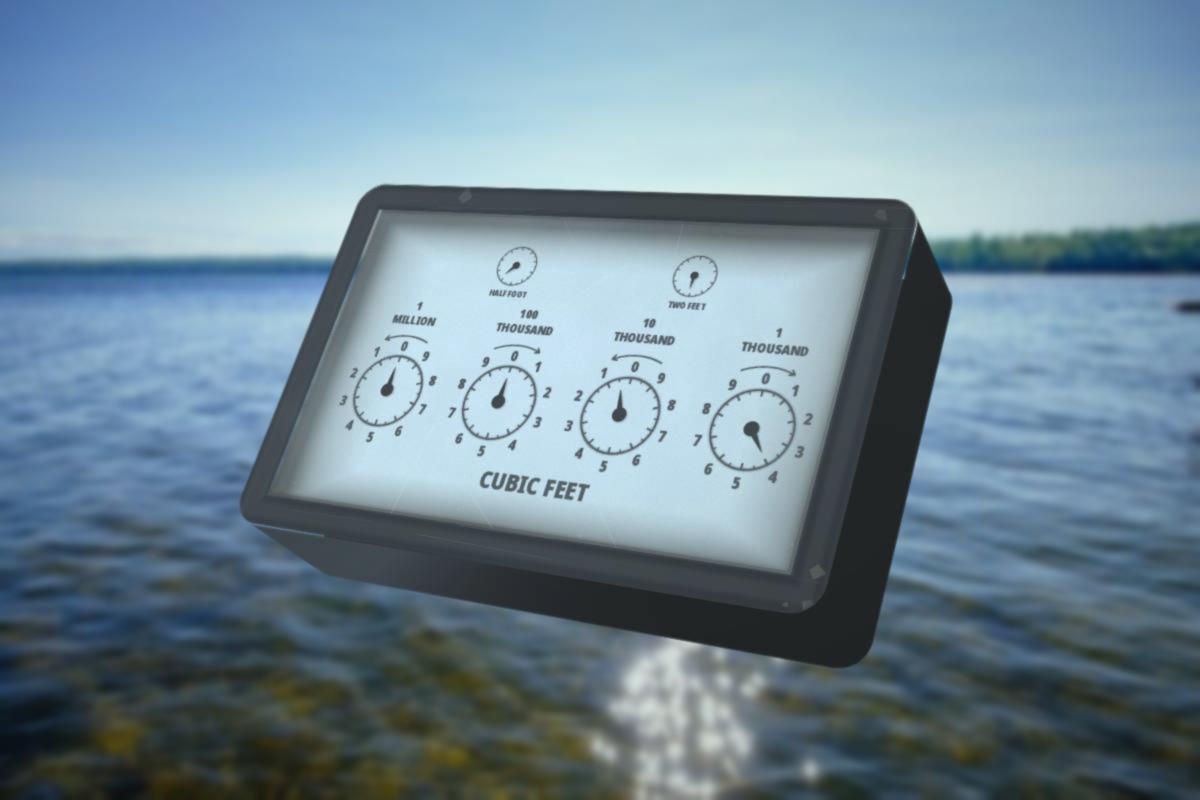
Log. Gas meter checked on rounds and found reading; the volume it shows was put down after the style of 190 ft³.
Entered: 400 ft³
